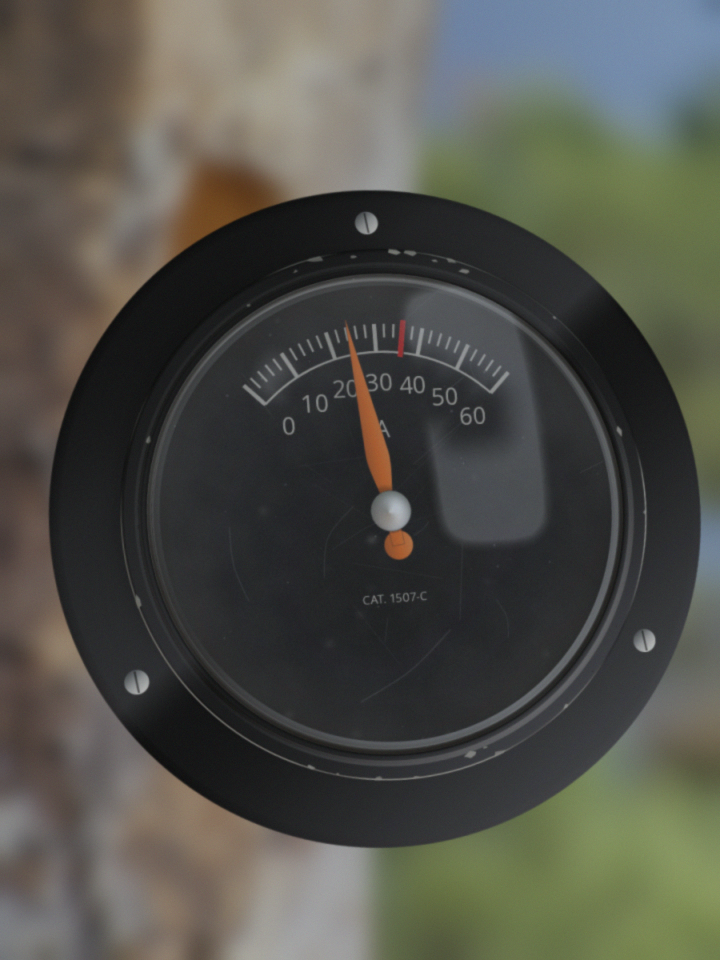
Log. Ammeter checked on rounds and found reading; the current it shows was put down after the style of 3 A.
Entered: 24 A
